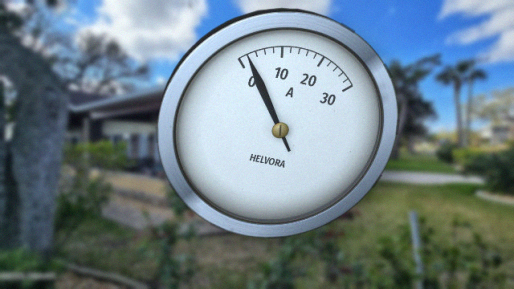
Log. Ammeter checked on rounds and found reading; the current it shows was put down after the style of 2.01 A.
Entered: 2 A
